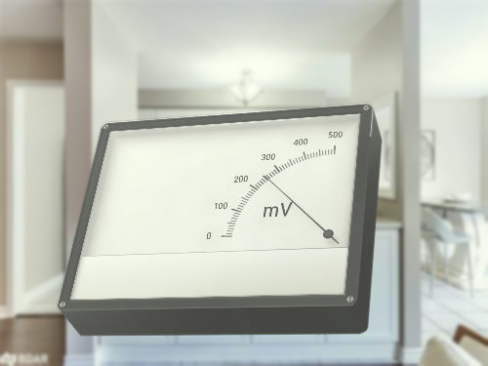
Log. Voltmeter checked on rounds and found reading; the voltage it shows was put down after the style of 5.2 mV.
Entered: 250 mV
